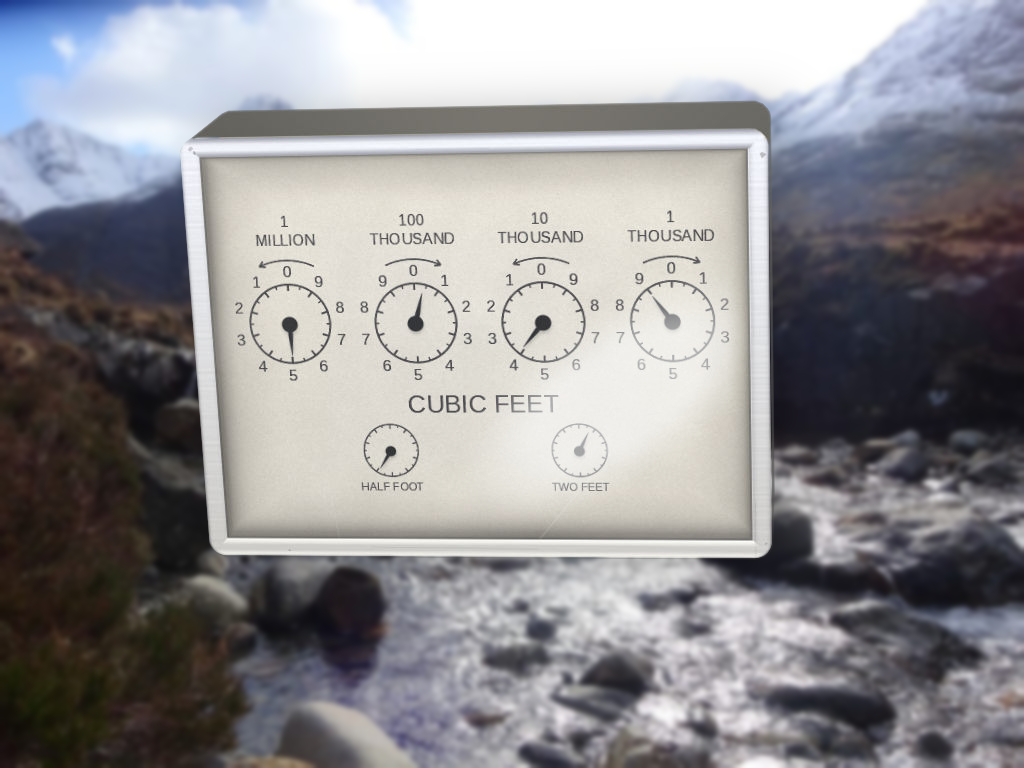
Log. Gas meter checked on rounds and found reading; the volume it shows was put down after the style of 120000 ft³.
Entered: 503900 ft³
